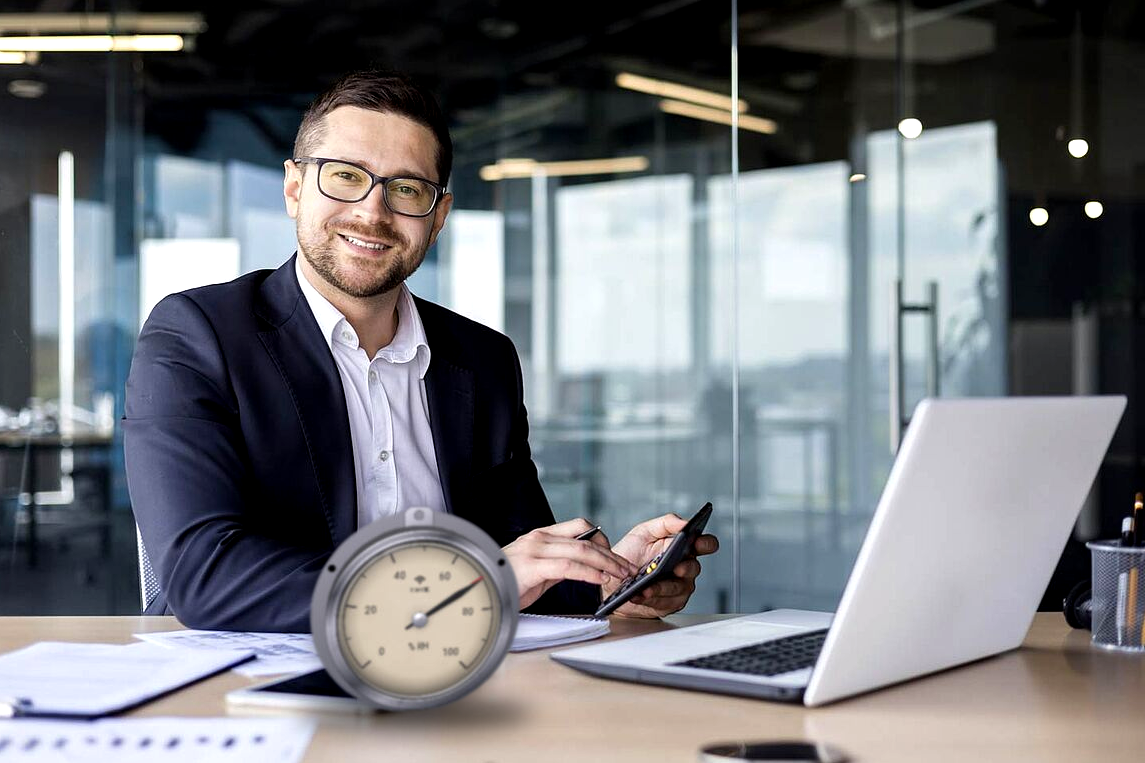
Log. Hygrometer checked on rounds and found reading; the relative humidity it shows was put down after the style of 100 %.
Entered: 70 %
